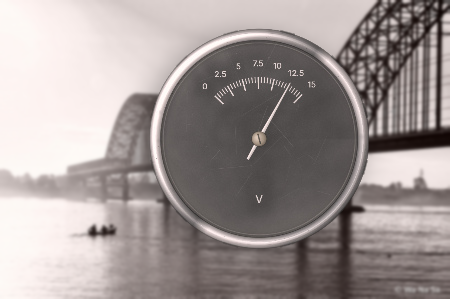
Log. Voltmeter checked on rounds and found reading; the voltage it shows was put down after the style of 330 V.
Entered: 12.5 V
